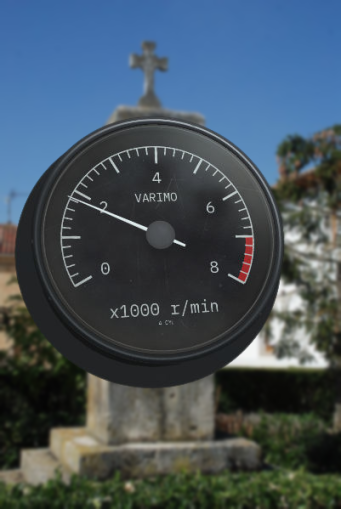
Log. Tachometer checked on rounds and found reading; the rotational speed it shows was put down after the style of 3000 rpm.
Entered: 1800 rpm
